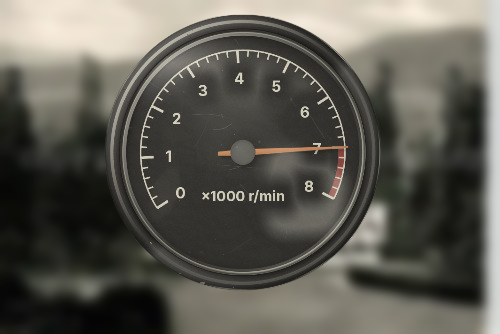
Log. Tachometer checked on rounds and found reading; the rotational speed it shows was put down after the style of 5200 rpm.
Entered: 7000 rpm
